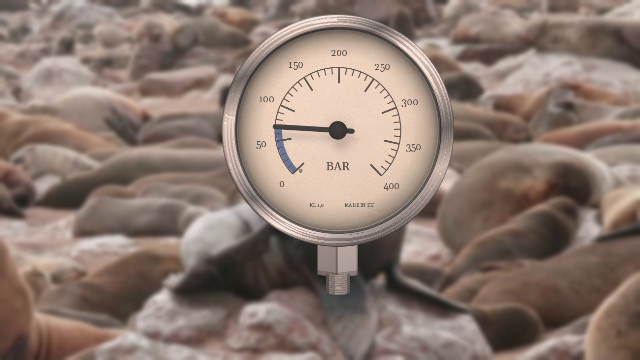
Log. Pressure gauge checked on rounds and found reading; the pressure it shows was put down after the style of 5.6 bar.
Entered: 70 bar
